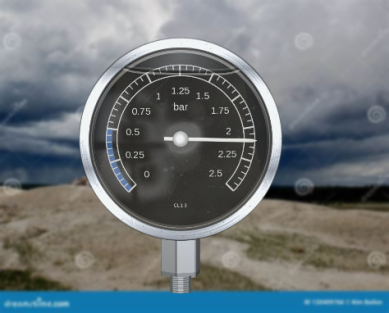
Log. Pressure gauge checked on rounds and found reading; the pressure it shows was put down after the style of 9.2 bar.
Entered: 2.1 bar
